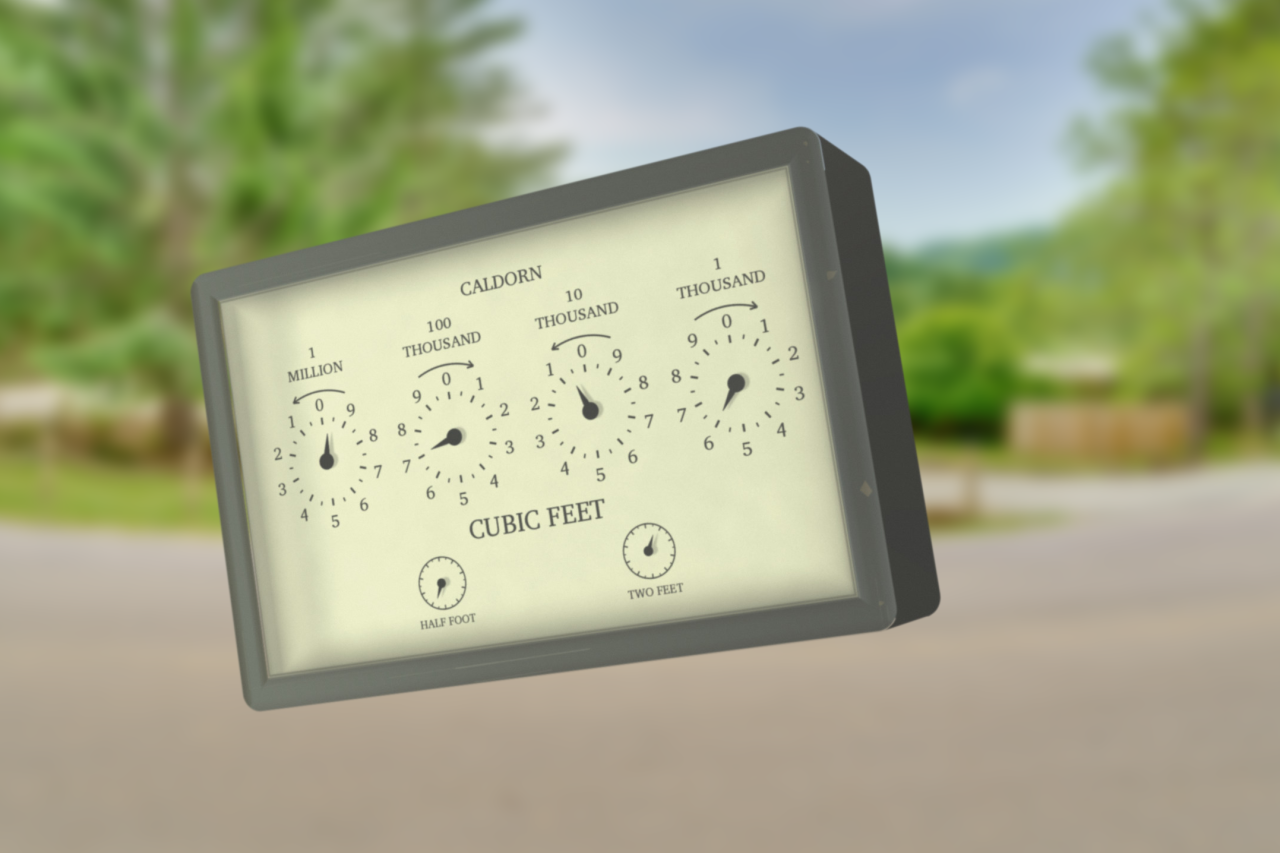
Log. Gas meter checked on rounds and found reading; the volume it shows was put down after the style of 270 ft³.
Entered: 970600 ft³
